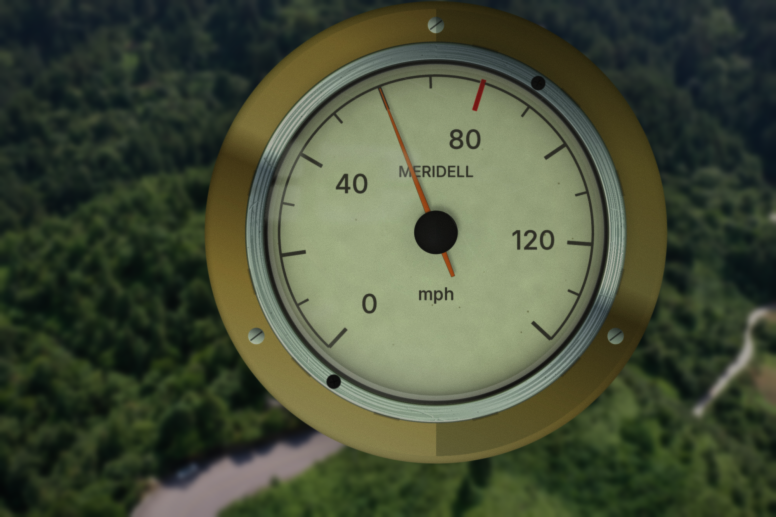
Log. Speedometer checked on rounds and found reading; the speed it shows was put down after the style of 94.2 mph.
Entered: 60 mph
